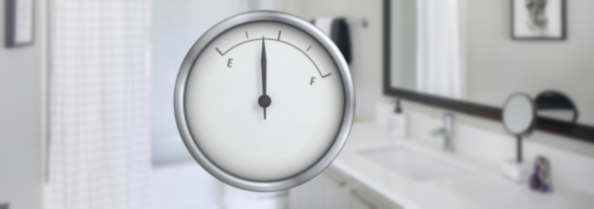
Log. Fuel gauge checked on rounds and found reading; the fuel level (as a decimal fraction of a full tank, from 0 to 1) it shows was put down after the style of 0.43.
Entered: 0.375
